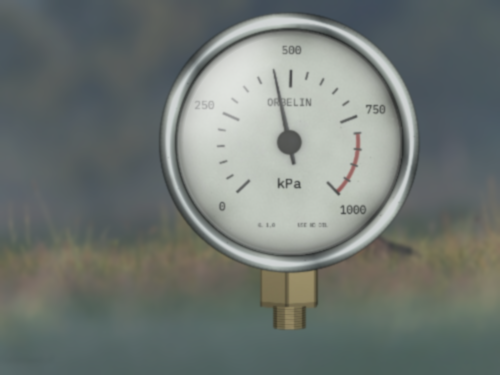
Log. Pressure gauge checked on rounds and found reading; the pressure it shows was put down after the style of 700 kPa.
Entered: 450 kPa
